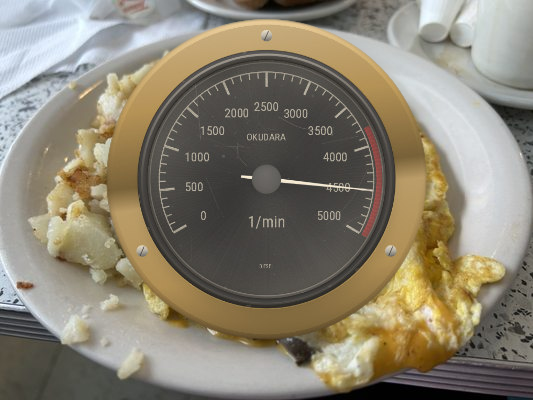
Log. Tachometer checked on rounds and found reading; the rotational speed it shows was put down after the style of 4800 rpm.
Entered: 4500 rpm
